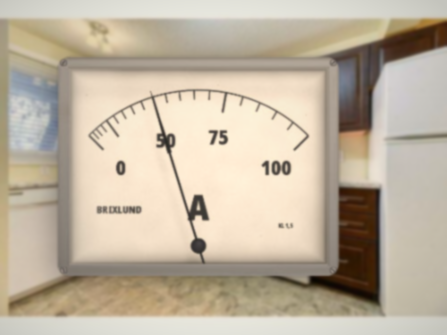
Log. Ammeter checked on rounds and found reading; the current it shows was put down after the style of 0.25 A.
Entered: 50 A
